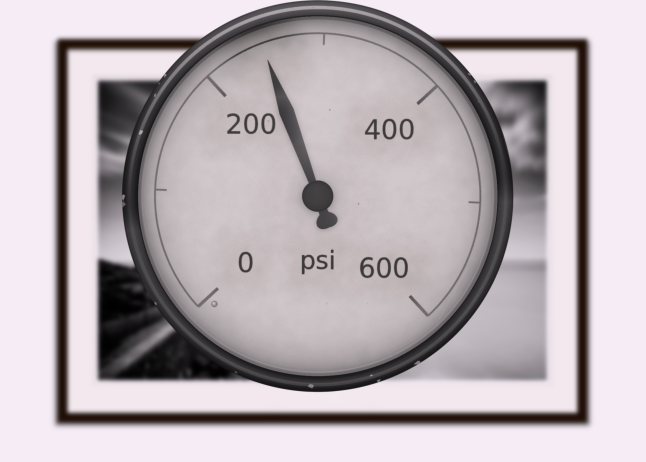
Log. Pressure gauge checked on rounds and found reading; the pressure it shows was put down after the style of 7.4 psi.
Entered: 250 psi
